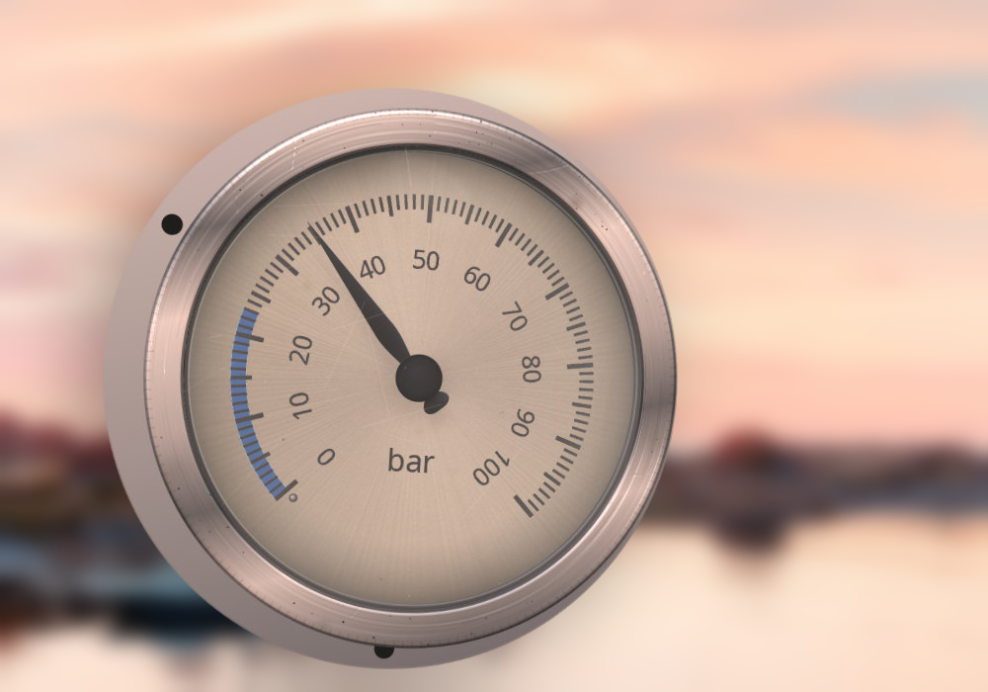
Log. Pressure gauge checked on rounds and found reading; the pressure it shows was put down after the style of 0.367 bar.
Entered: 35 bar
